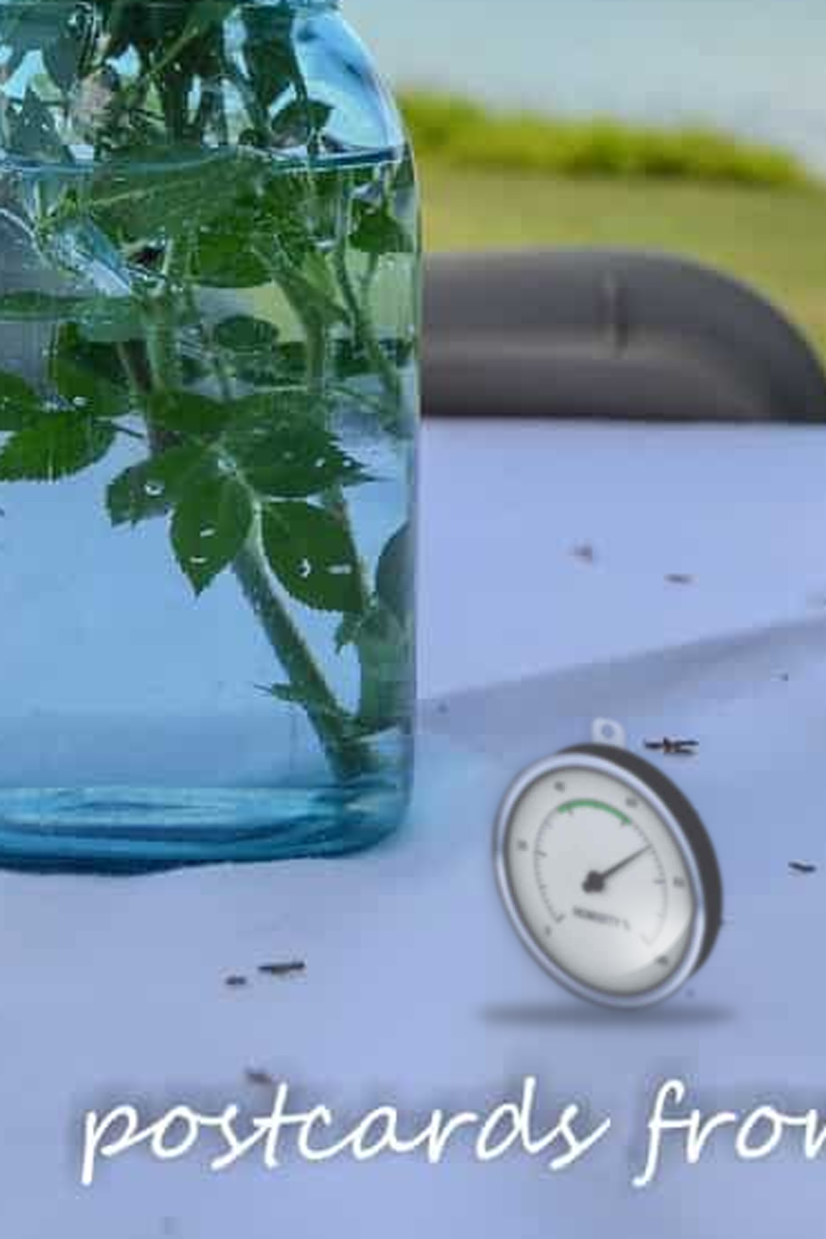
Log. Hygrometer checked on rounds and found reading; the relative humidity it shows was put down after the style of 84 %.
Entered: 70 %
